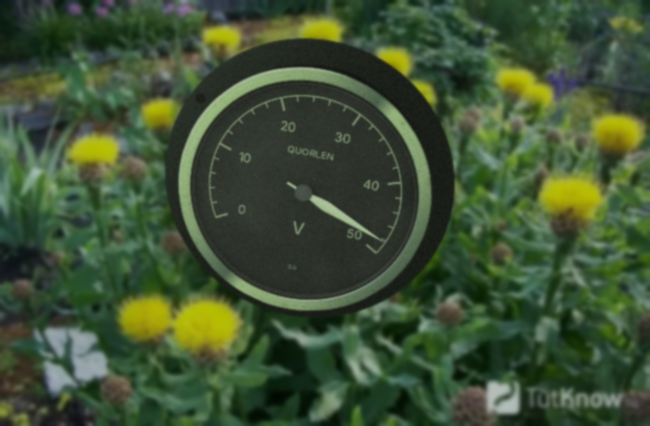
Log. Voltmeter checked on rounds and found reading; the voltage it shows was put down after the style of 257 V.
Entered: 48 V
